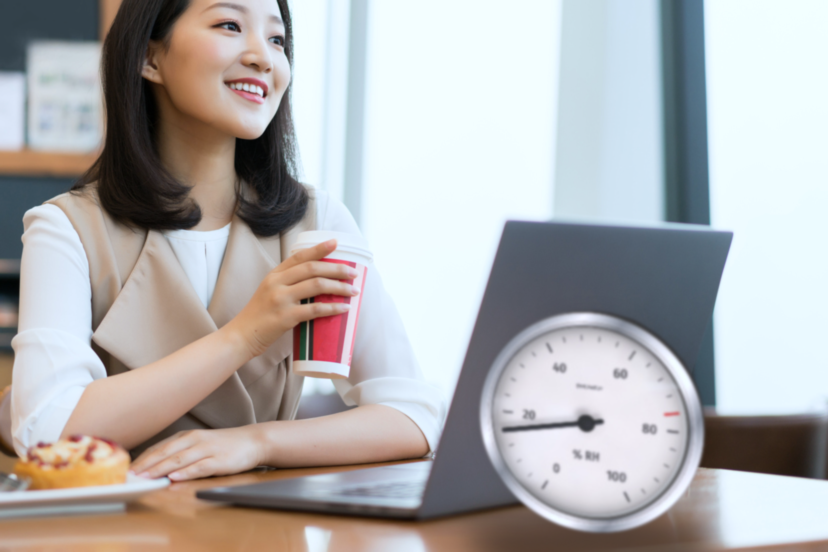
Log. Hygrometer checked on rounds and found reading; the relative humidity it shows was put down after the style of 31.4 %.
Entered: 16 %
